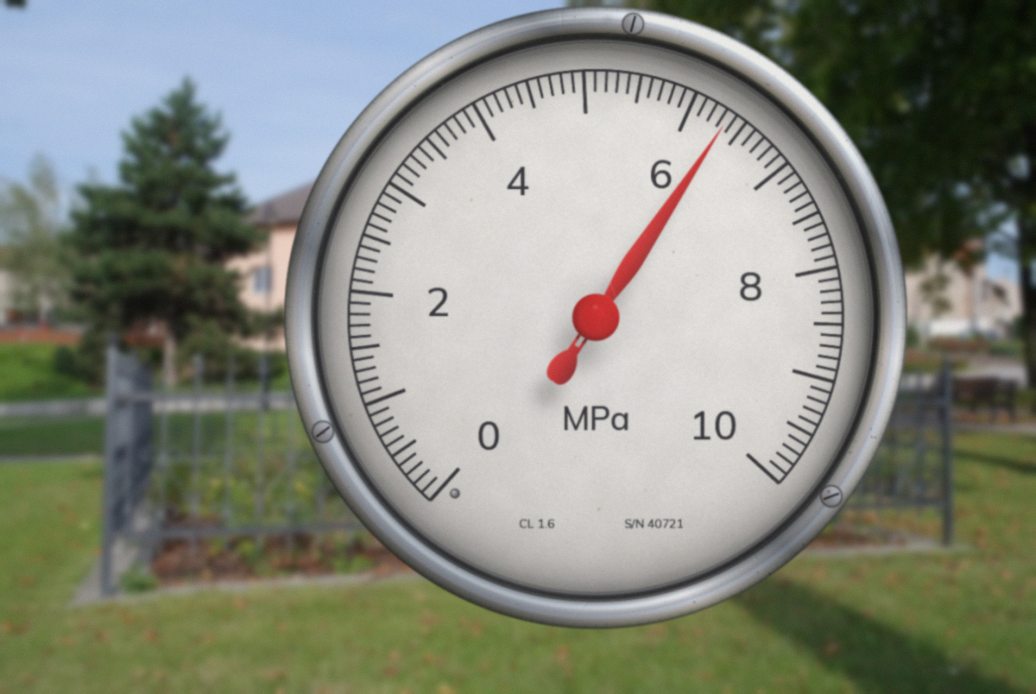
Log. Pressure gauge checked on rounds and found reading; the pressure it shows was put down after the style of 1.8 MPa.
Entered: 6.35 MPa
